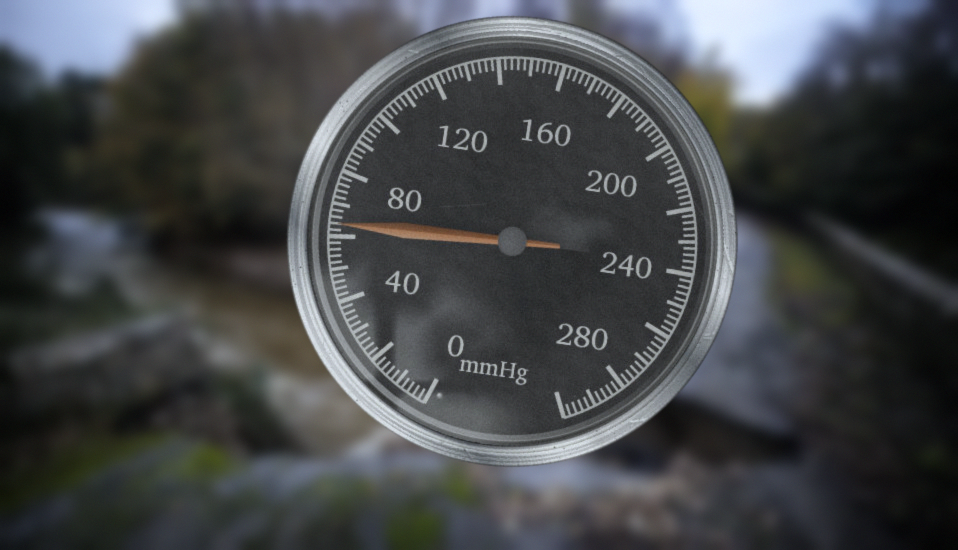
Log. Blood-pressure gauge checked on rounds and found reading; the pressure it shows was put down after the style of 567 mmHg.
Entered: 64 mmHg
